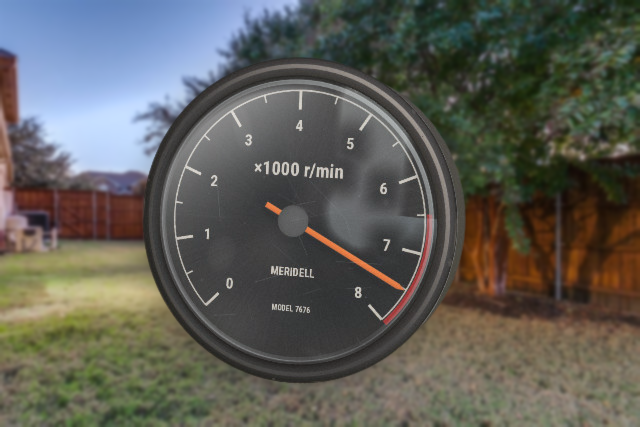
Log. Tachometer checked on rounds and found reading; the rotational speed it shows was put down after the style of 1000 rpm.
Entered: 7500 rpm
